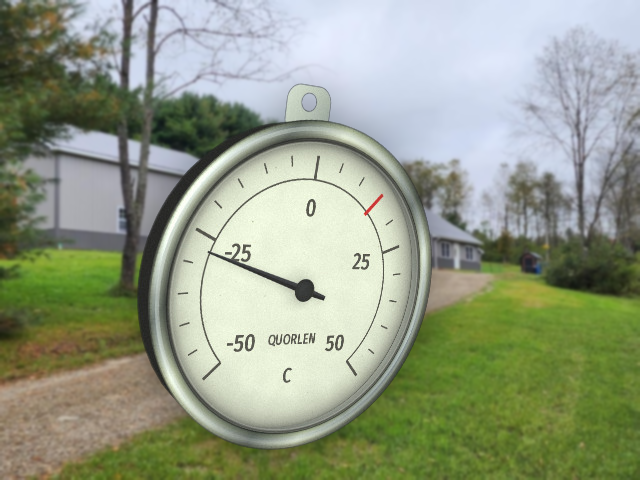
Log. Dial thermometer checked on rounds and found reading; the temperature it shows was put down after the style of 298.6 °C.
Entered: -27.5 °C
